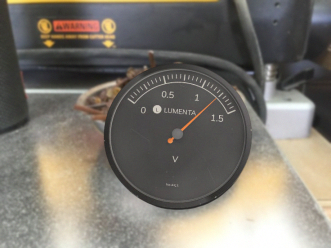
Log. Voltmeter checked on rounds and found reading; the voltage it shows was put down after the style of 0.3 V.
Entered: 1.25 V
